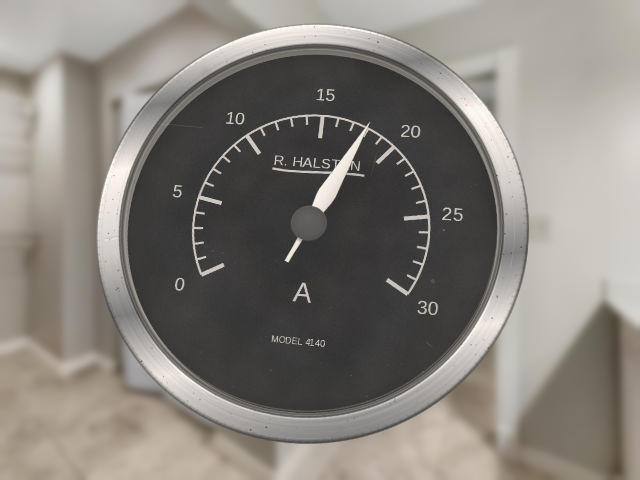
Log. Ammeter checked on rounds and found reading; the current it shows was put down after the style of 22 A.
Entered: 18 A
